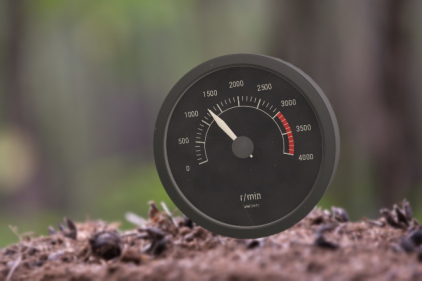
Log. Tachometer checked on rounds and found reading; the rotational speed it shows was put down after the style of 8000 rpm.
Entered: 1300 rpm
